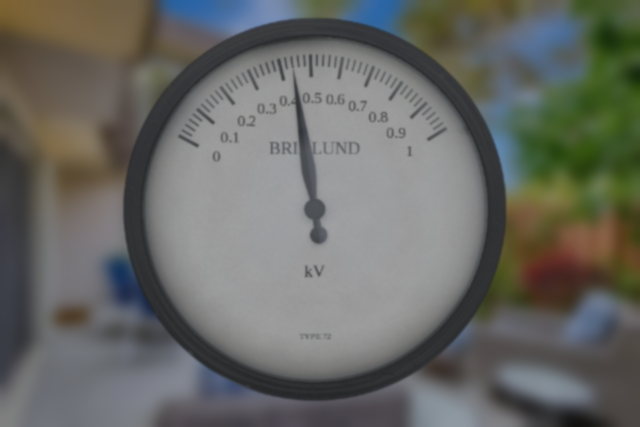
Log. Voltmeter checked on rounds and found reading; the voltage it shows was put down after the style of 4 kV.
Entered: 0.44 kV
